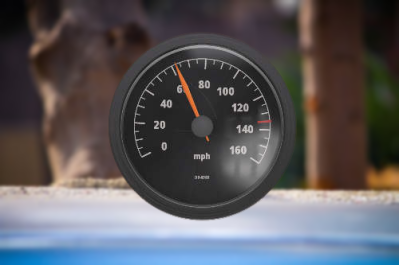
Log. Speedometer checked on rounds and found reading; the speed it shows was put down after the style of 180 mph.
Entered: 62.5 mph
